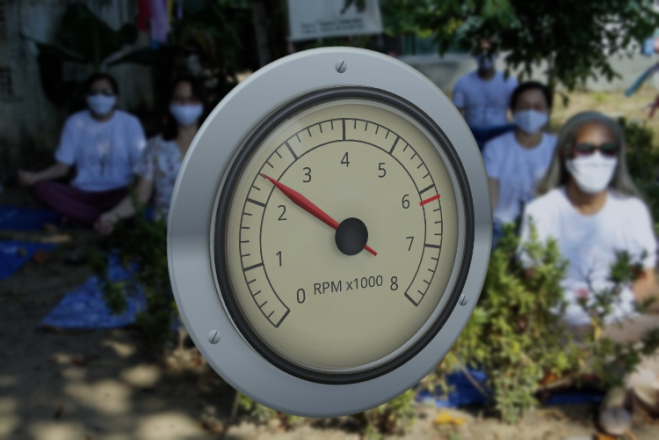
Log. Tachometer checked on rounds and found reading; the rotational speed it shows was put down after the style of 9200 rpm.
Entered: 2400 rpm
